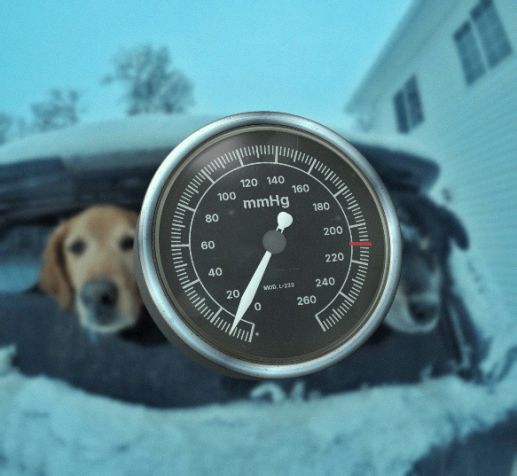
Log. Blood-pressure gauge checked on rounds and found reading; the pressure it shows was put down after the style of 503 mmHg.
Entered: 10 mmHg
